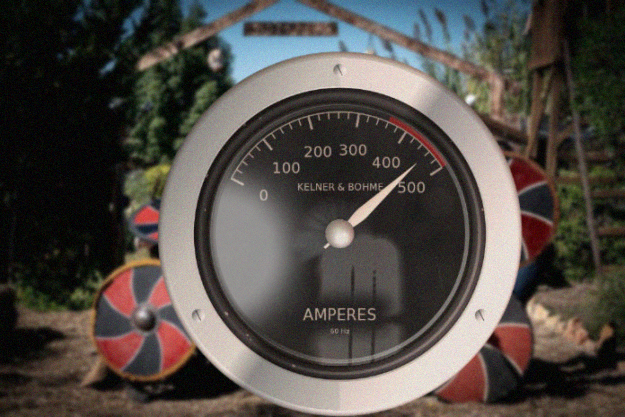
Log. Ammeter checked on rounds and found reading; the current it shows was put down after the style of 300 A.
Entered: 460 A
